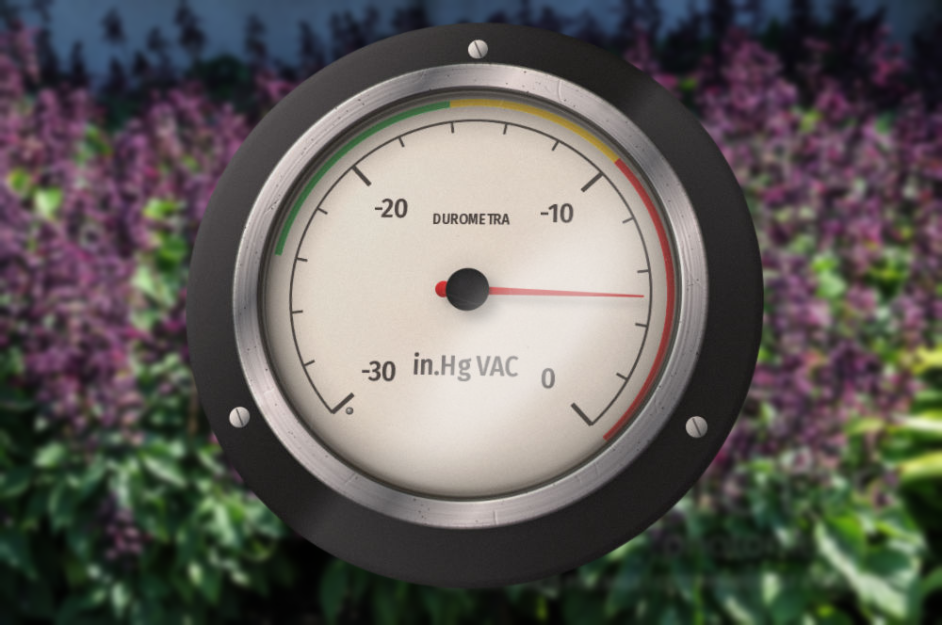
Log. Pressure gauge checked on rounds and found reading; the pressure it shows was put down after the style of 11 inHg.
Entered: -5 inHg
